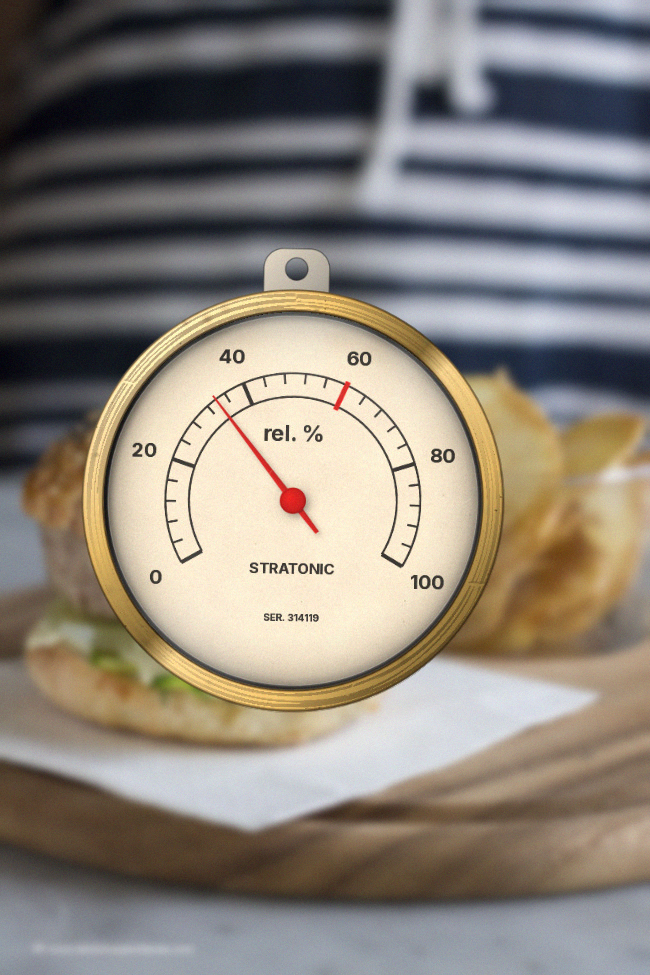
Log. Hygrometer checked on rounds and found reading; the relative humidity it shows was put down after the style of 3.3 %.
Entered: 34 %
